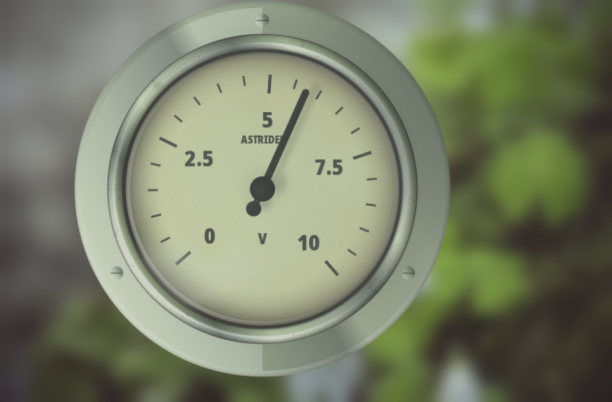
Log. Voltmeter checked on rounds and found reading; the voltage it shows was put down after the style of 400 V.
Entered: 5.75 V
